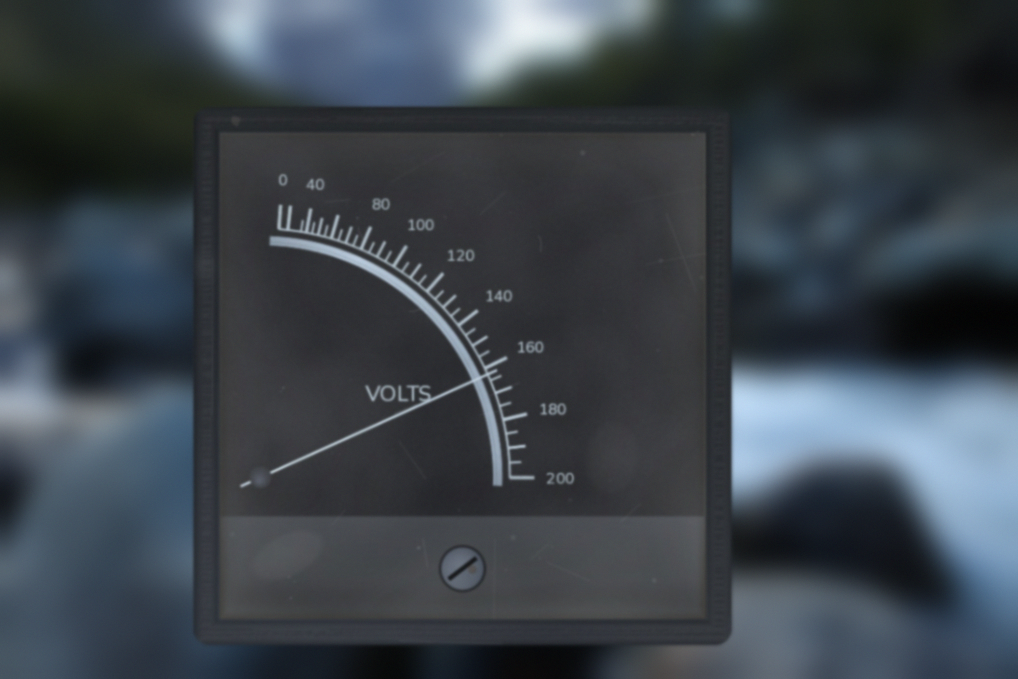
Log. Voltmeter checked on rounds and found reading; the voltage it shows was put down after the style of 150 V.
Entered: 162.5 V
